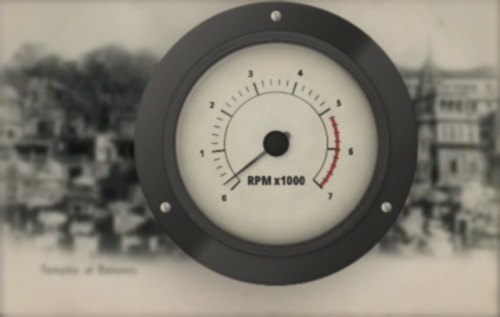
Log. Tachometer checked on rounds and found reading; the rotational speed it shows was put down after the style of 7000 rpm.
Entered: 200 rpm
